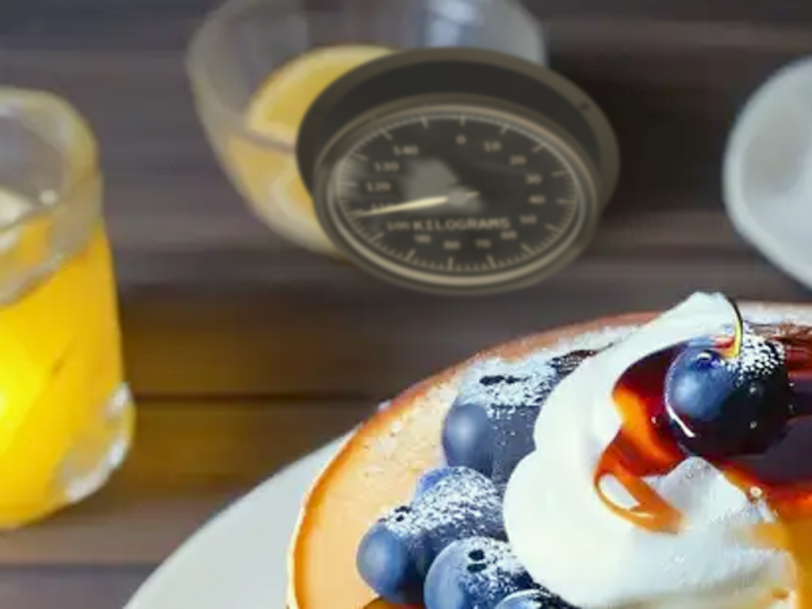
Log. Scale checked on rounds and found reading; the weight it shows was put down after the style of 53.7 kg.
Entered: 110 kg
